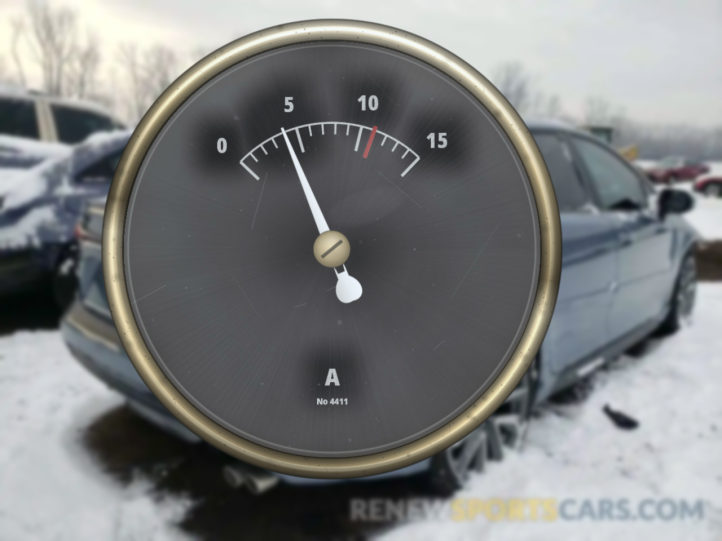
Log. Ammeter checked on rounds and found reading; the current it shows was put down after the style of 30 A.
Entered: 4 A
